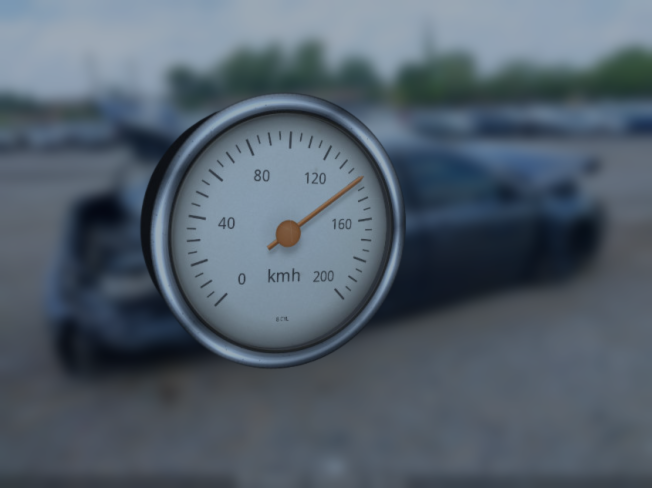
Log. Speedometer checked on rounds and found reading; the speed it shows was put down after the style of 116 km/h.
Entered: 140 km/h
